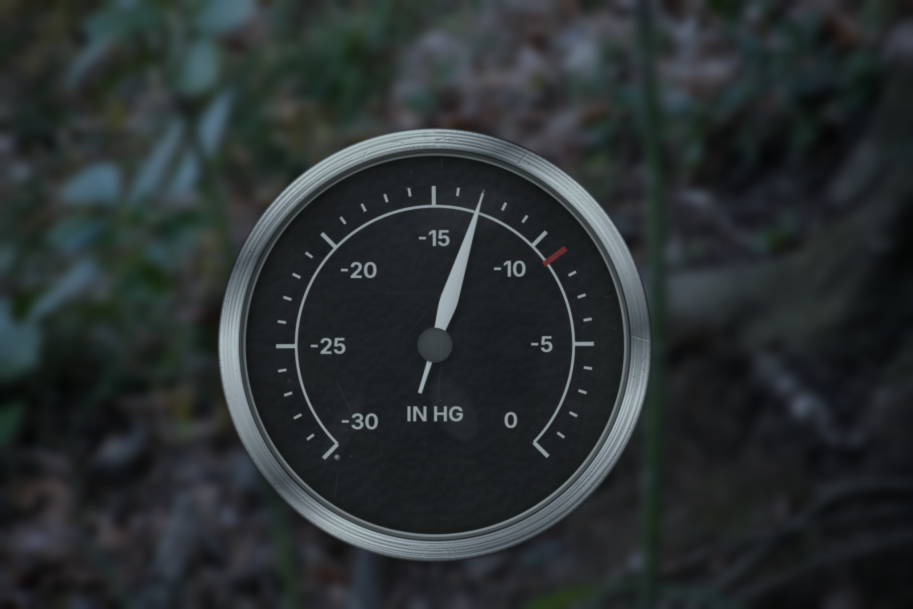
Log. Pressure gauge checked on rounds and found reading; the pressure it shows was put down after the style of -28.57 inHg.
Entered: -13 inHg
